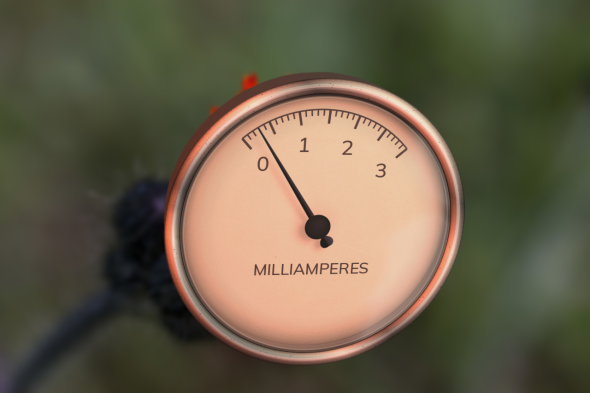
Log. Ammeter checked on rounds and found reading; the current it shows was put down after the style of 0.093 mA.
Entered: 0.3 mA
